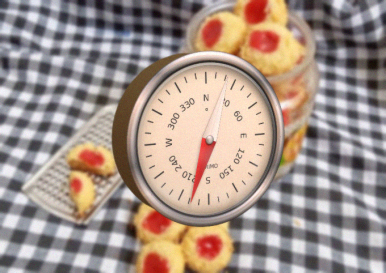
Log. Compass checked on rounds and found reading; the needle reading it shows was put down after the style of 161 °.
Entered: 200 °
